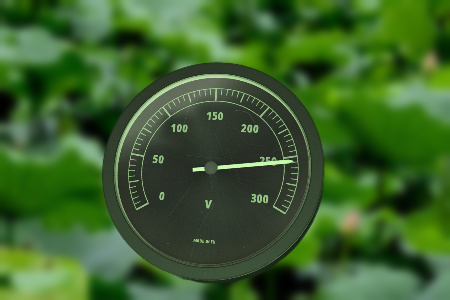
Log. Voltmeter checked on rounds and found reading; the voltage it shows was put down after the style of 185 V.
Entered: 255 V
